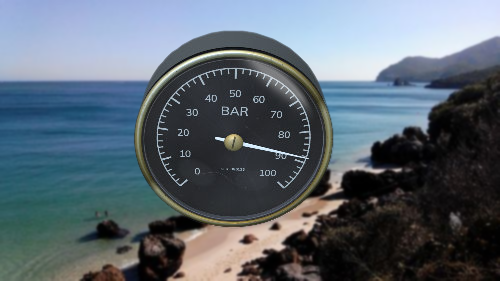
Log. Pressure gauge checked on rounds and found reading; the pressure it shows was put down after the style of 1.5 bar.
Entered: 88 bar
